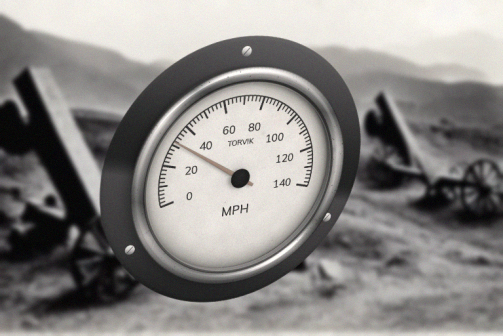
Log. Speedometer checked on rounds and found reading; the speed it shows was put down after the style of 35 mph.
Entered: 32 mph
